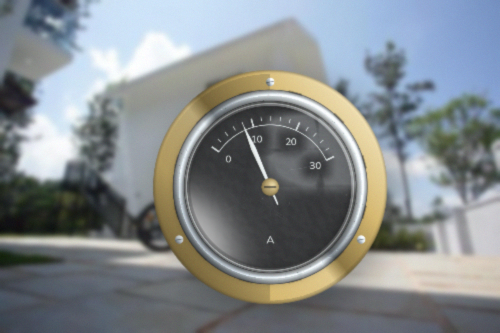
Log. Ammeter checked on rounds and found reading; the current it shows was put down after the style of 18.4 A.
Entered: 8 A
